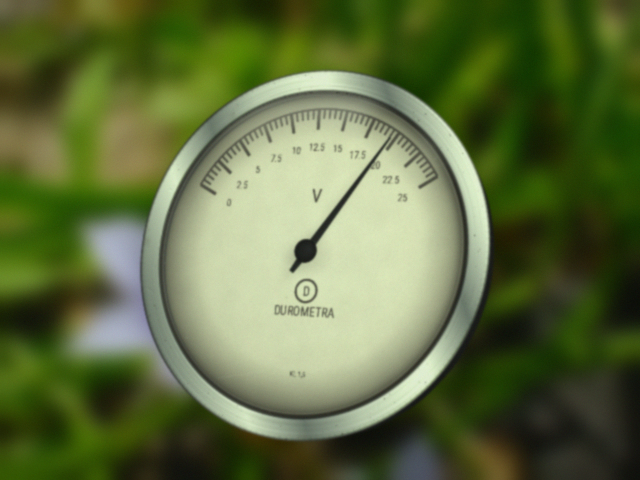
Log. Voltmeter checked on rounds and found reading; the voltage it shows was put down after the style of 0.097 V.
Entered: 20 V
